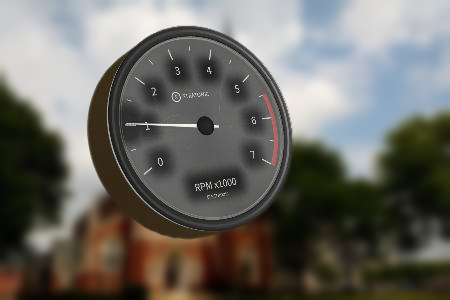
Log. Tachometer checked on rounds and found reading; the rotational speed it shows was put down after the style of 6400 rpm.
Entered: 1000 rpm
